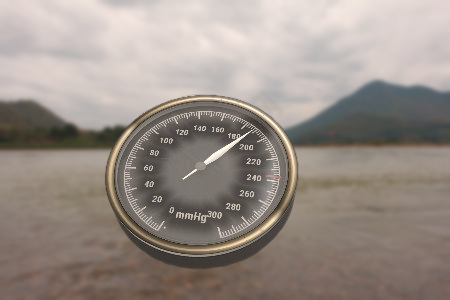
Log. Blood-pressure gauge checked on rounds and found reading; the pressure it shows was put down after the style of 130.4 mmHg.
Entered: 190 mmHg
